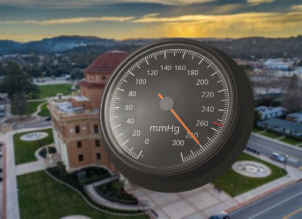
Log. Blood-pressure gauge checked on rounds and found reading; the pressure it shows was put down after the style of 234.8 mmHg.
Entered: 280 mmHg
